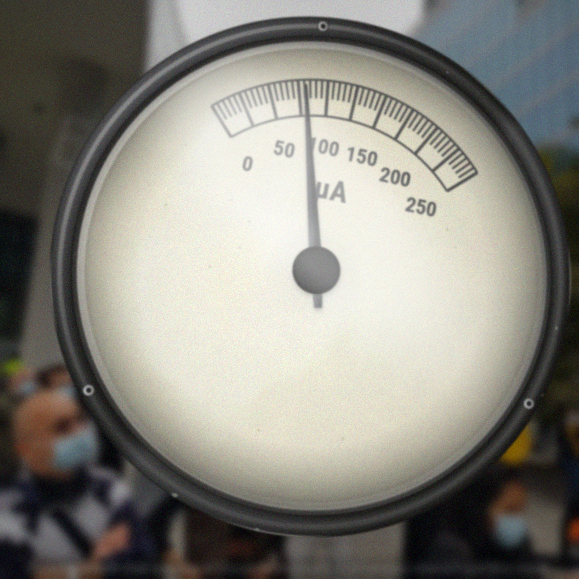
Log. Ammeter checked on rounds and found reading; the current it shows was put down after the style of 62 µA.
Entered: 80 µA
